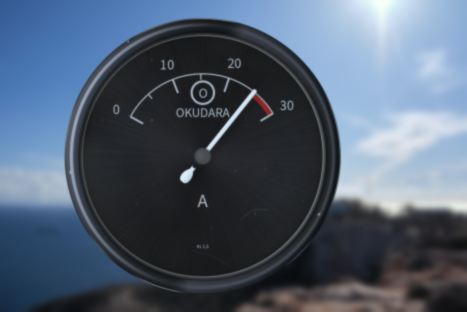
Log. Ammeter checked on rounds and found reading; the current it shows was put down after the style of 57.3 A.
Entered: 25 A
